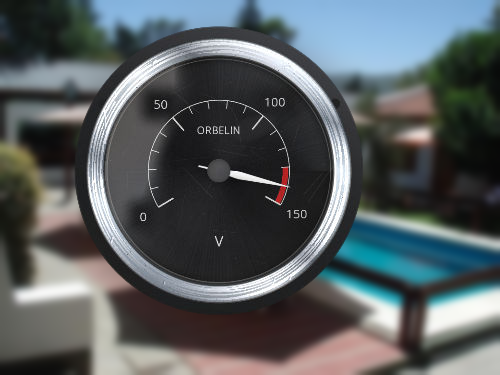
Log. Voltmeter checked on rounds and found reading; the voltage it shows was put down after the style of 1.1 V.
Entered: 140 V
